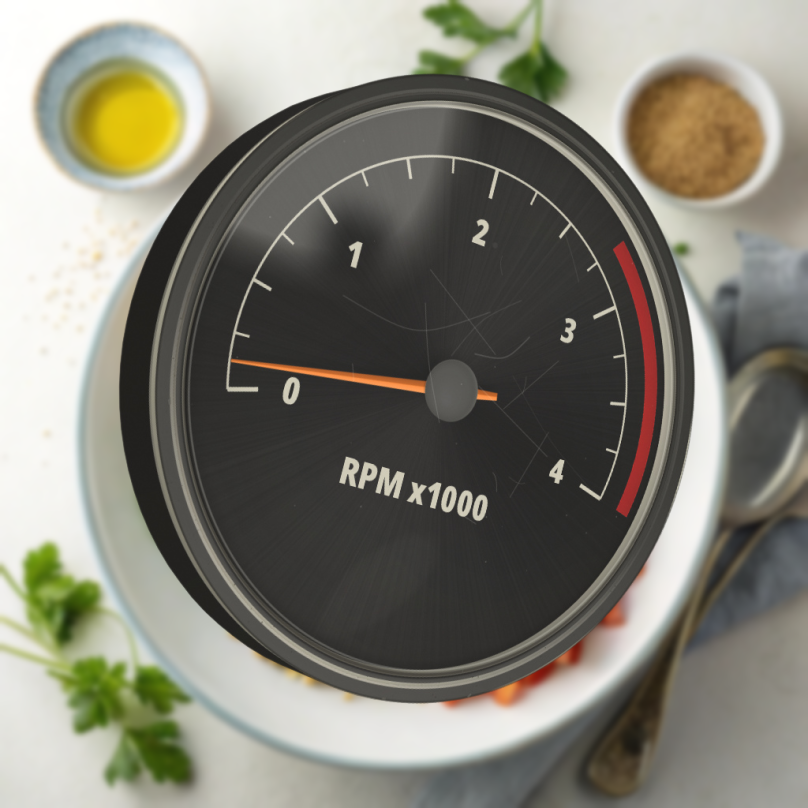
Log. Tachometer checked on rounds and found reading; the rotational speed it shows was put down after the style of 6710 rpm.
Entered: 125 rpm
